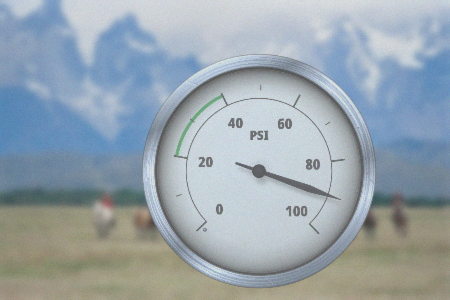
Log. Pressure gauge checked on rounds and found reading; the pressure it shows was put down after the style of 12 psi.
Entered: 90 psi
